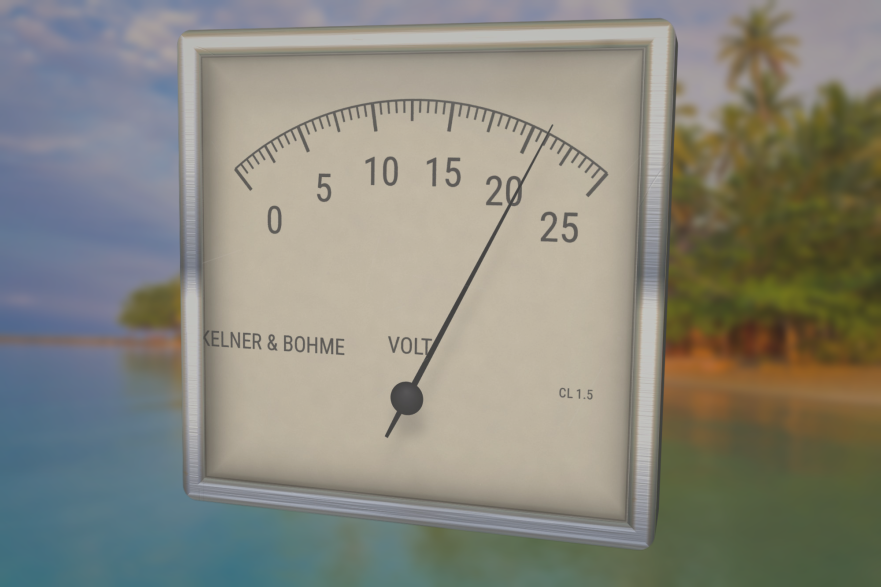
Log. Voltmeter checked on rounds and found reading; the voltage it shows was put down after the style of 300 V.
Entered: 21 V
